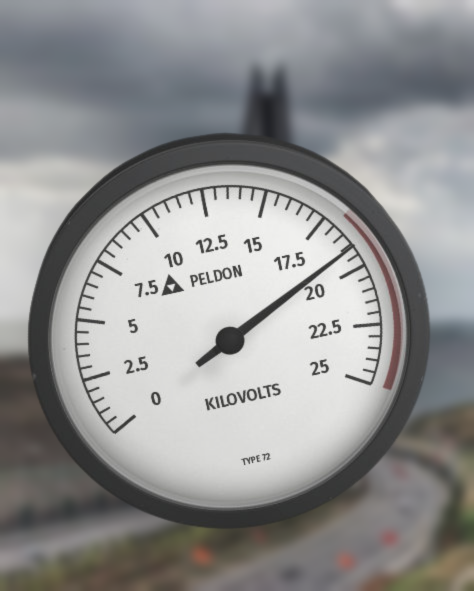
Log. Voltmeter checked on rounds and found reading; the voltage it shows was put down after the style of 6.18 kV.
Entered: 19 kV
